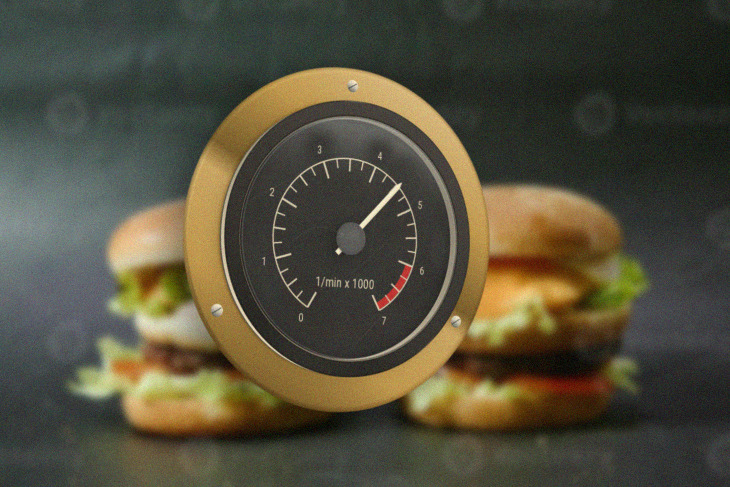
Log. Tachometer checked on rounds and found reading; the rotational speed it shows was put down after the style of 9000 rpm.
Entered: 4500 rpm
